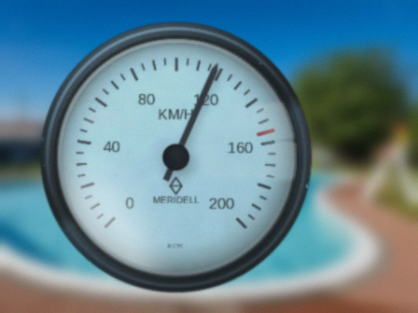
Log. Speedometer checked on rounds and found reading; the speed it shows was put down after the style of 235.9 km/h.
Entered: 117.5 km/h
